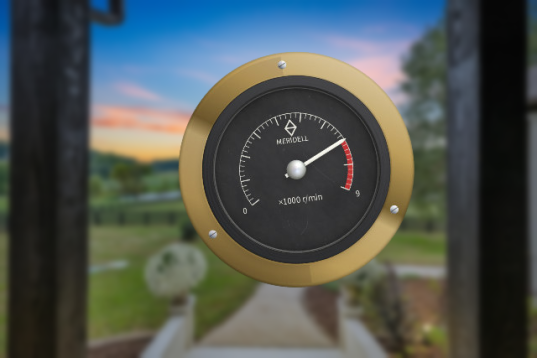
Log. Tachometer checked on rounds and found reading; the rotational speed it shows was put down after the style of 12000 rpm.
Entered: 7000 rpm
